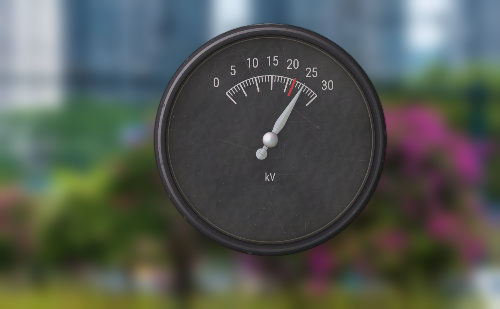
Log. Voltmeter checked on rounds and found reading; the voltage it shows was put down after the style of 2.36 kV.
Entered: 25 kV
